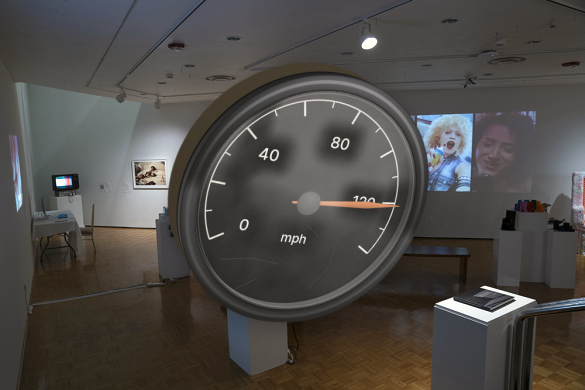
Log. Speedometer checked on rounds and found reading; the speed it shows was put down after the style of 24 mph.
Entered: 120 mph
